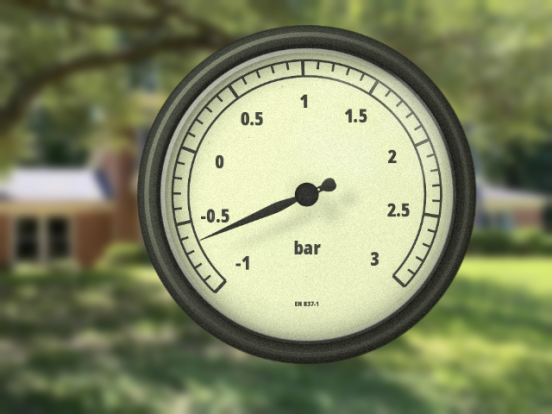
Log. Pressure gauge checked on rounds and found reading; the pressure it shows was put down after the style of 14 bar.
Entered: -0.65 bar
